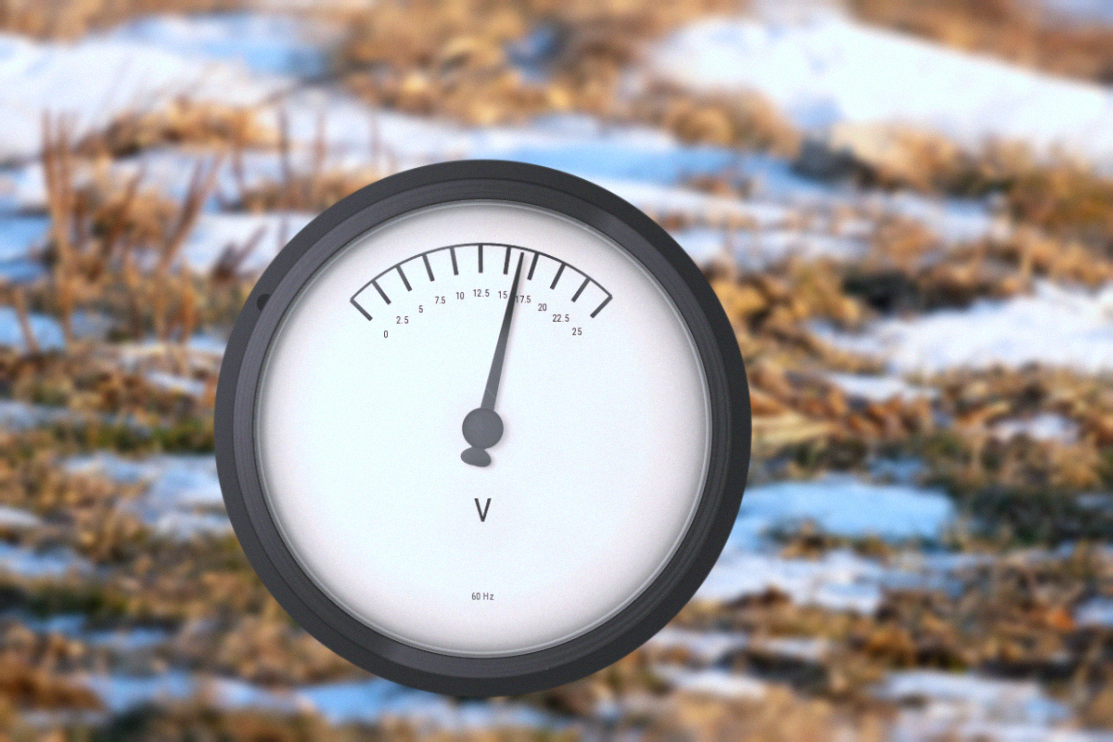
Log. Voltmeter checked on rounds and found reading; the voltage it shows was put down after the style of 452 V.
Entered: 16.25 V
